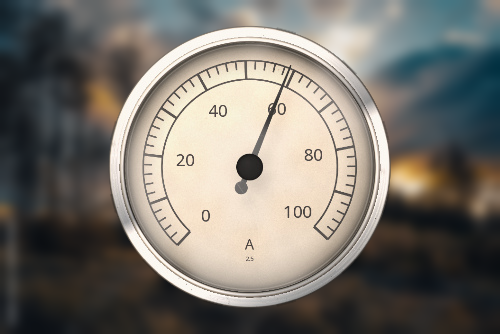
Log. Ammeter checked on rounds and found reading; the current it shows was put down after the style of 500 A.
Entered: 59 A
